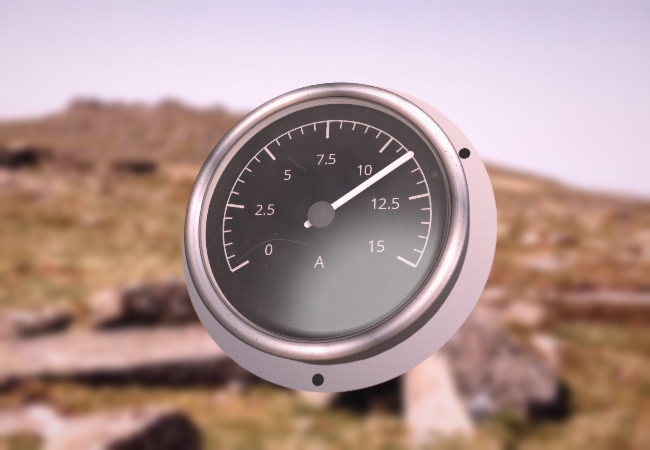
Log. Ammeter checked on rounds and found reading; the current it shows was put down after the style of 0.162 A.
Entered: 11 A
